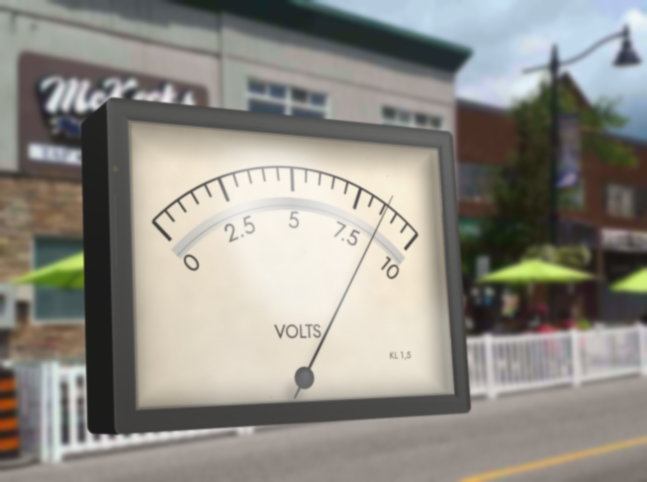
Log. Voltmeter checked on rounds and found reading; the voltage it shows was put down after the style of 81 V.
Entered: 8.5 V
